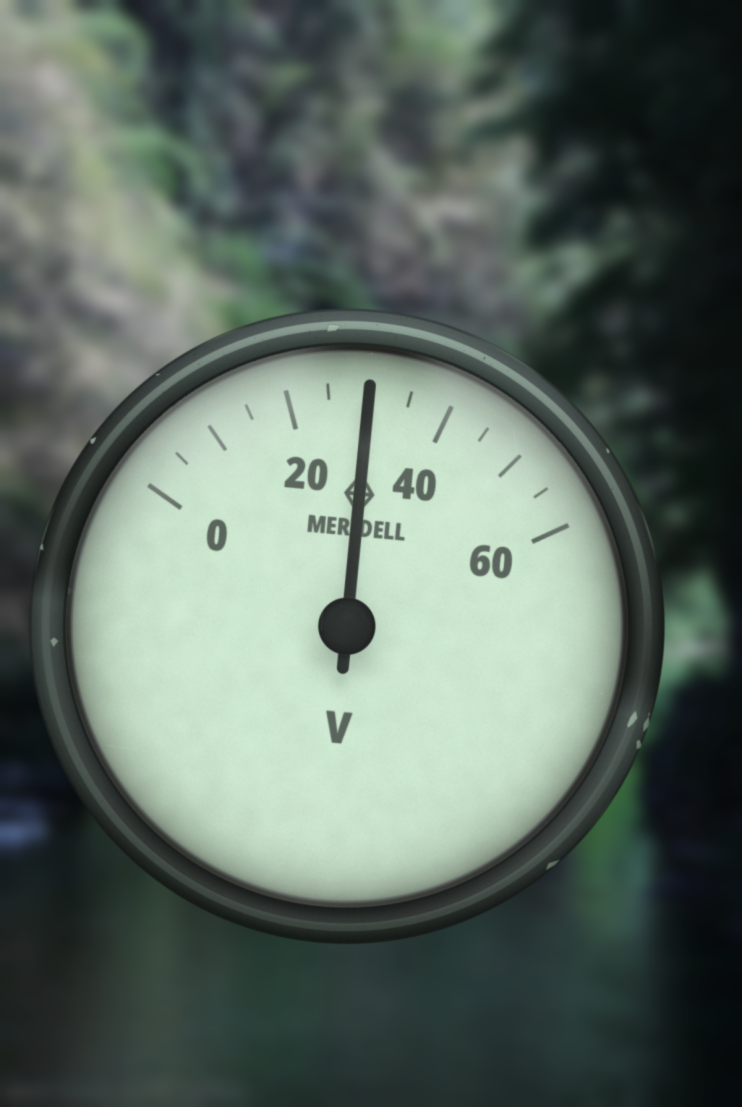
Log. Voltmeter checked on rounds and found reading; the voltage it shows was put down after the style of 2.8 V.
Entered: 30 V
